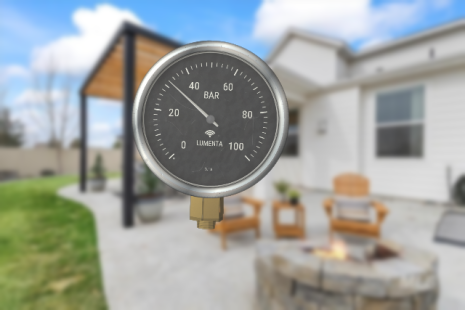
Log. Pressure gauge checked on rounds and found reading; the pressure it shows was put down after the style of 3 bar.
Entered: 32 bar
